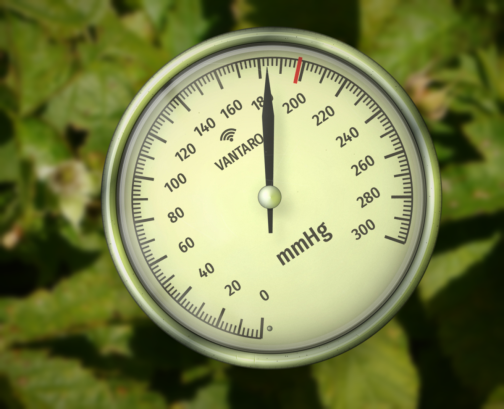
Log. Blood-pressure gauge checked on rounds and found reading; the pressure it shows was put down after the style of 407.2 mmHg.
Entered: 184 mmHg
